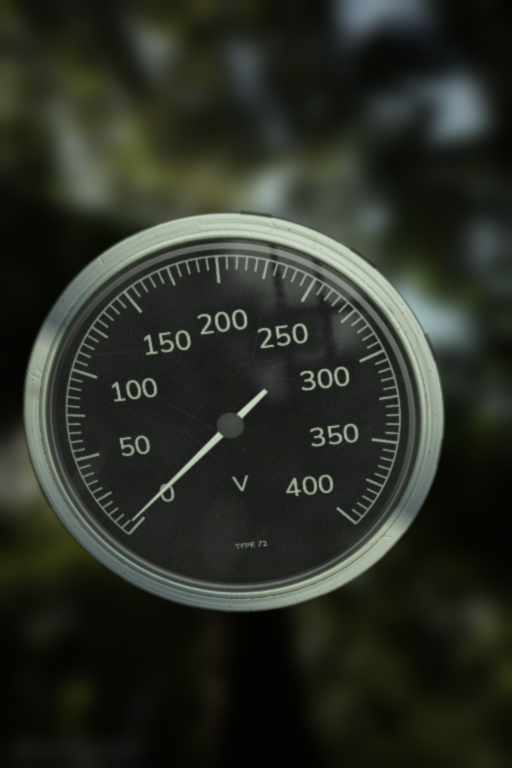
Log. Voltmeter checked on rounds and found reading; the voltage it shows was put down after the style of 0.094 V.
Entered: 5 V
